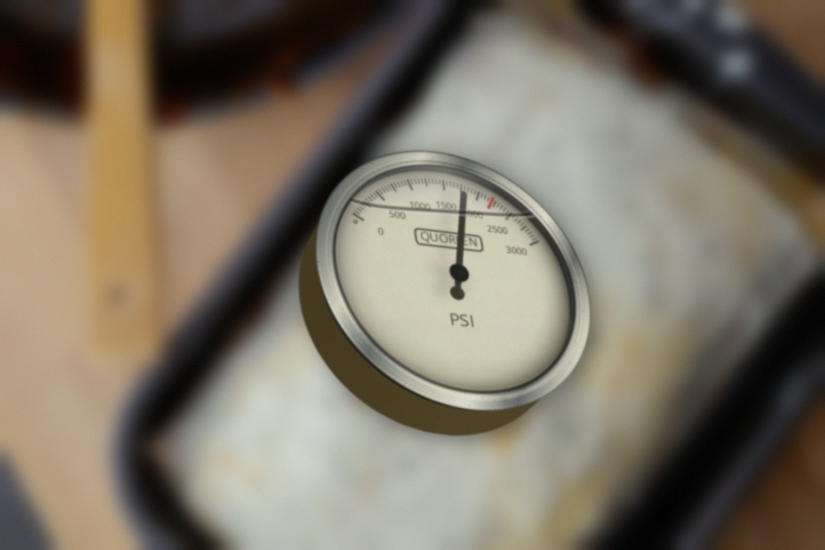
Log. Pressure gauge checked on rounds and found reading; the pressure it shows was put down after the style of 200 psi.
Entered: 1750 psi
